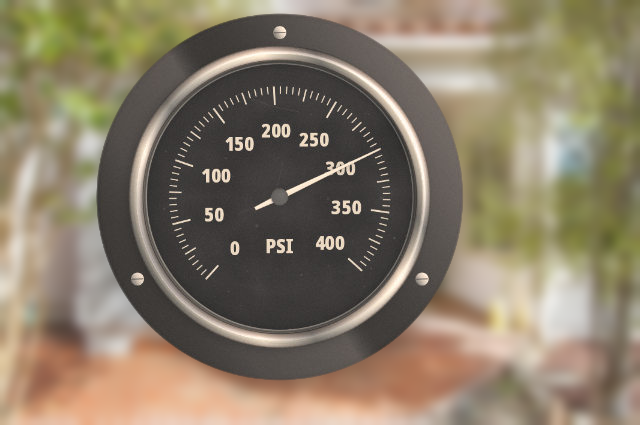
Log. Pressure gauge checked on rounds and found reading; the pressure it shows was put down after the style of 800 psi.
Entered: 300 psi
